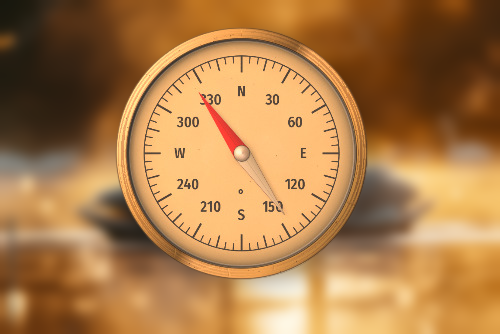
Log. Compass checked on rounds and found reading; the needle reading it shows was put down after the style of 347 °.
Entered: 325 °
